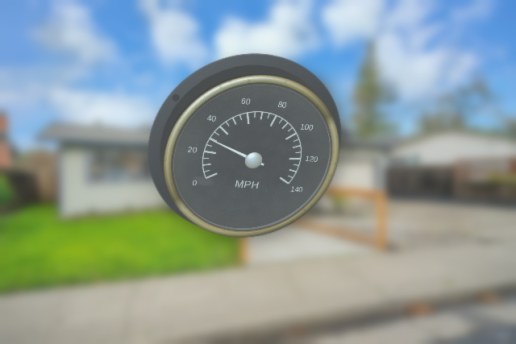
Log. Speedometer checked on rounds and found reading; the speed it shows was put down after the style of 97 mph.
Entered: 30 mph
